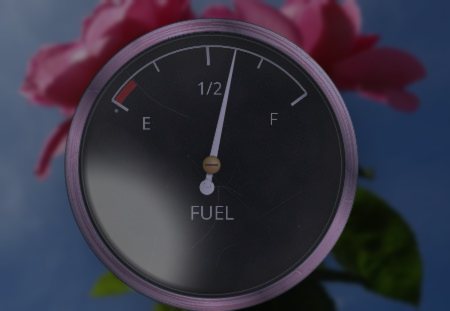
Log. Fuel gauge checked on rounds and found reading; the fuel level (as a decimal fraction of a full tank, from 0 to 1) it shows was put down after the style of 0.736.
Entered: 0.625
